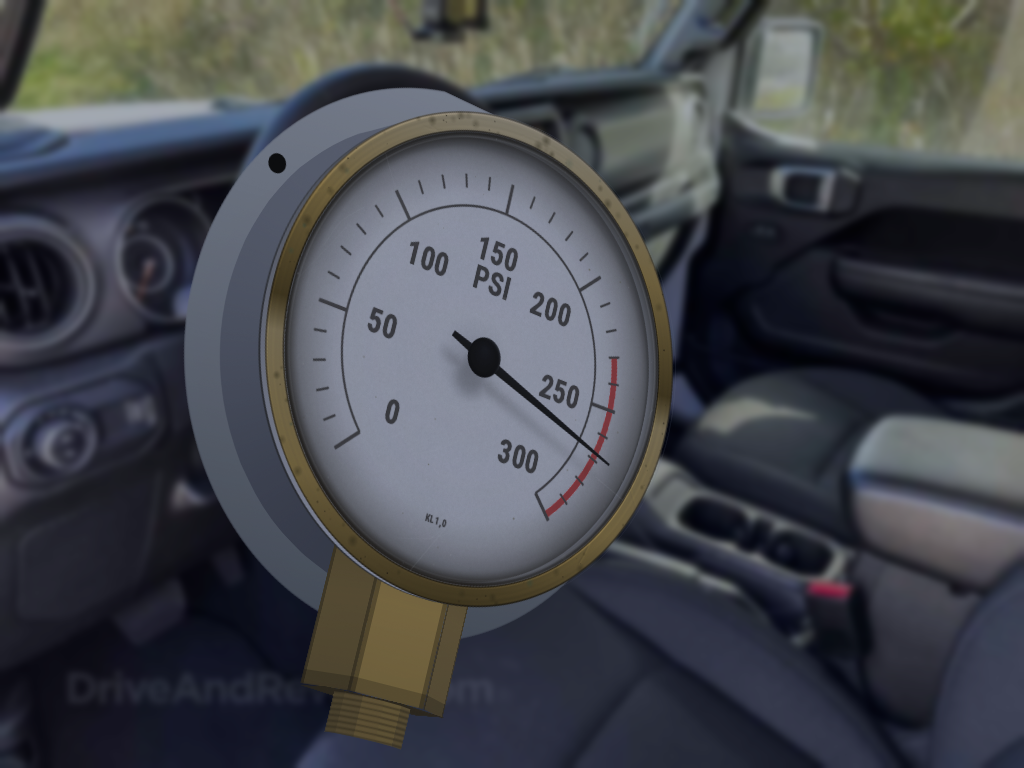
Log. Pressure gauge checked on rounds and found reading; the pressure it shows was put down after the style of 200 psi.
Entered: 270 psi
